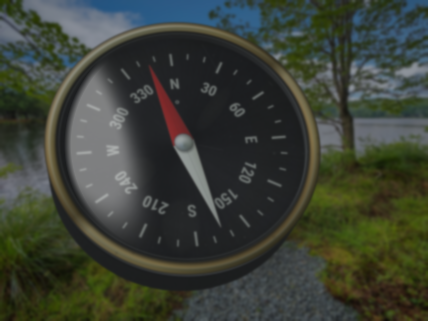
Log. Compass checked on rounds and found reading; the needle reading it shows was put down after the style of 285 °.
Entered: 345 °
